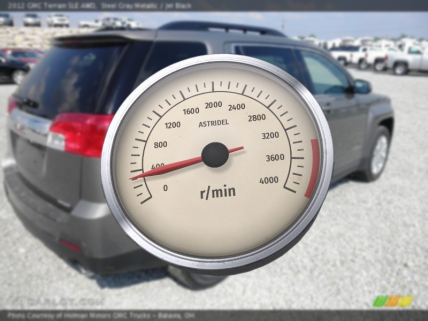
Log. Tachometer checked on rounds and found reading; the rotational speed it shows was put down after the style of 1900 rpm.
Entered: 300 rpm
